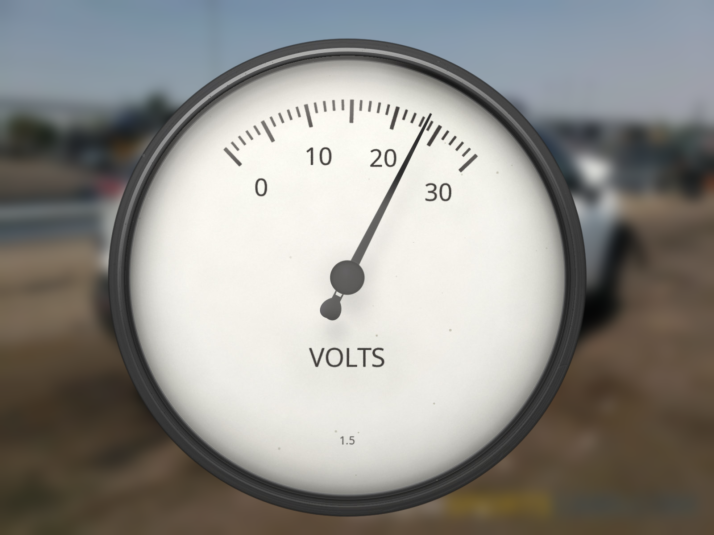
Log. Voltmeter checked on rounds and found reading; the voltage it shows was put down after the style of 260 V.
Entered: 23.5 V
